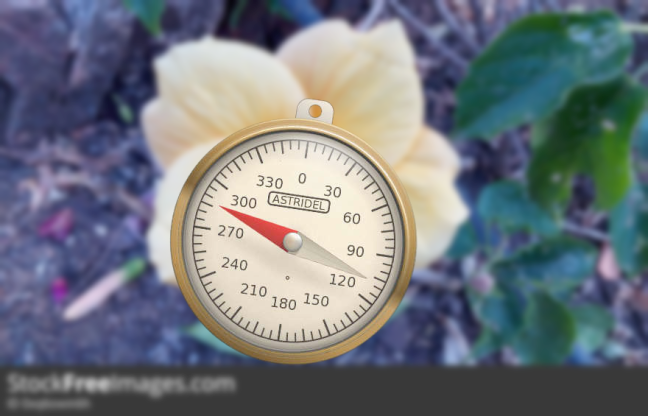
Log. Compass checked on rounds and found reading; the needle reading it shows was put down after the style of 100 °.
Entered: 287.5 °
